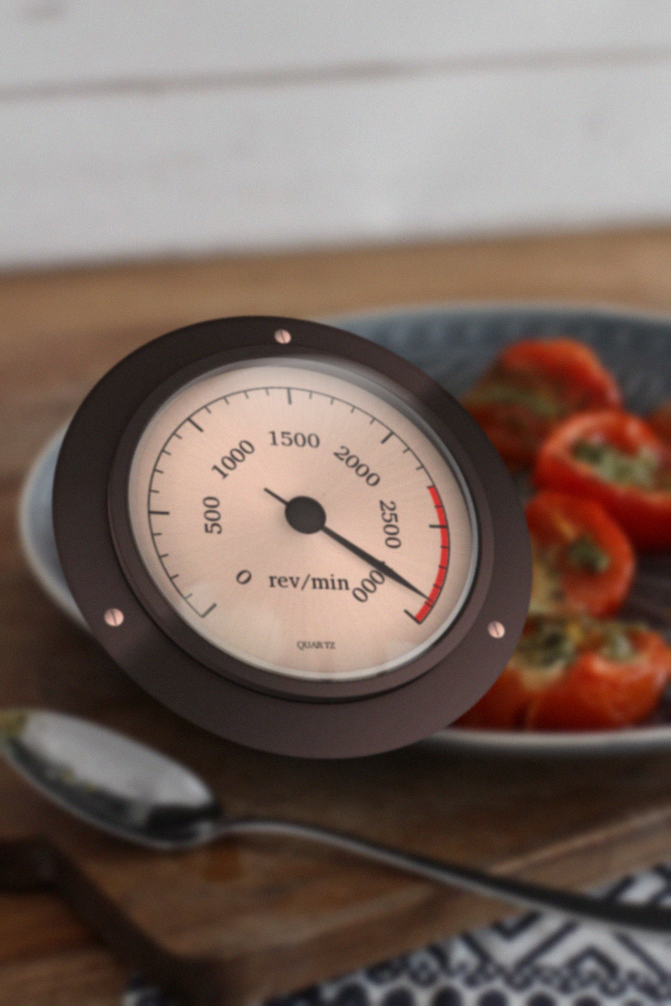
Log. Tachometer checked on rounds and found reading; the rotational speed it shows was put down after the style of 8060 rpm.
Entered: 2900 rpm
